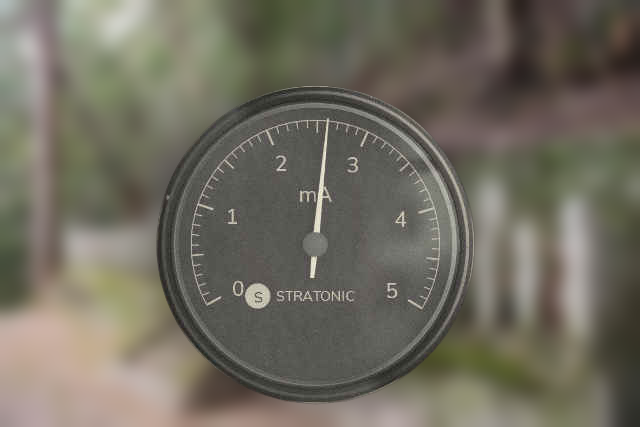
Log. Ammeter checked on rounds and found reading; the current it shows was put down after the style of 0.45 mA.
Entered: 2.6 mA
